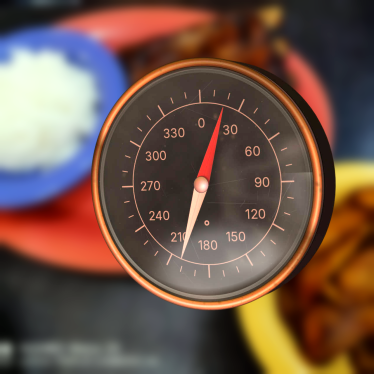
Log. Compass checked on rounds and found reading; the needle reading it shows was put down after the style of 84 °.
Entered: 20 °
